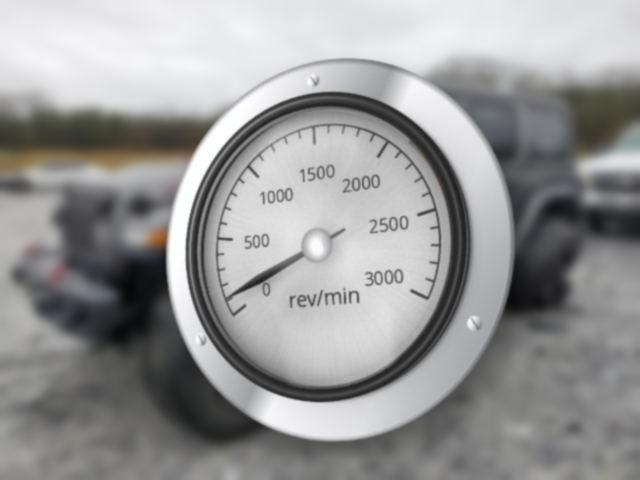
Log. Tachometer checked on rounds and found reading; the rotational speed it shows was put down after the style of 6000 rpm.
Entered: 100 rpm
